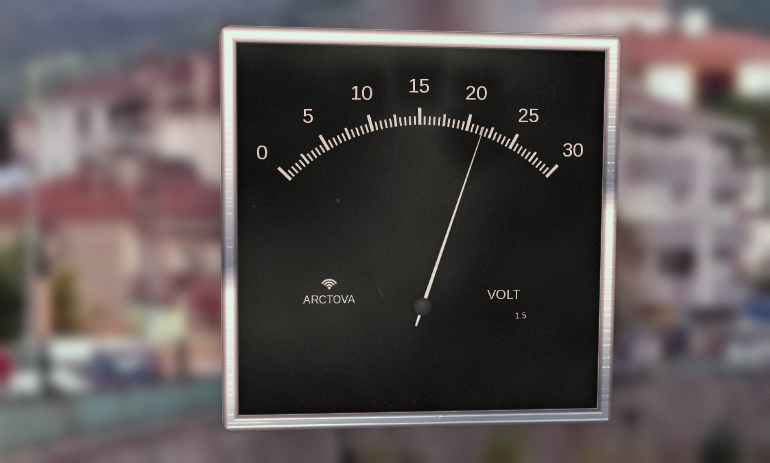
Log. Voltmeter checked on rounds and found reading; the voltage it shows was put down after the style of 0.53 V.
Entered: 21.5 V
